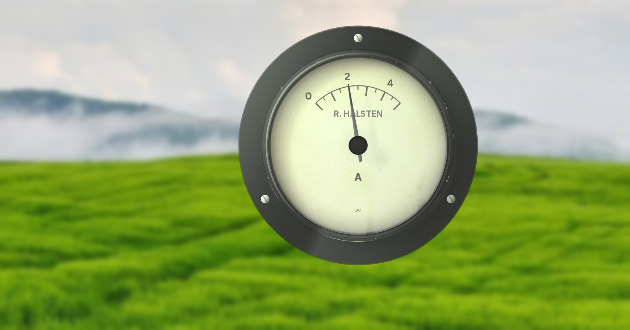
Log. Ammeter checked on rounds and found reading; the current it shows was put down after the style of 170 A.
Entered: 2 A
